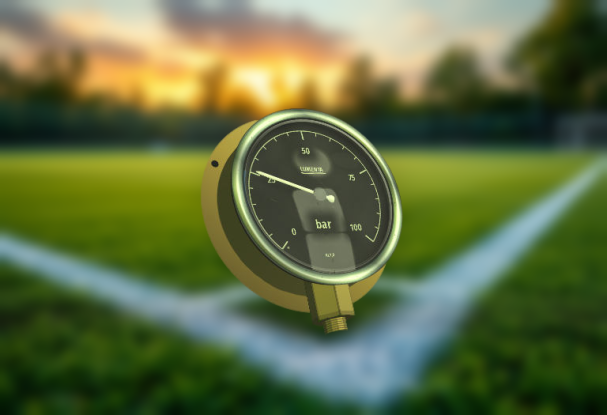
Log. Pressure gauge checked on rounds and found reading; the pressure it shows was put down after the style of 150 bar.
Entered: 25 bar
